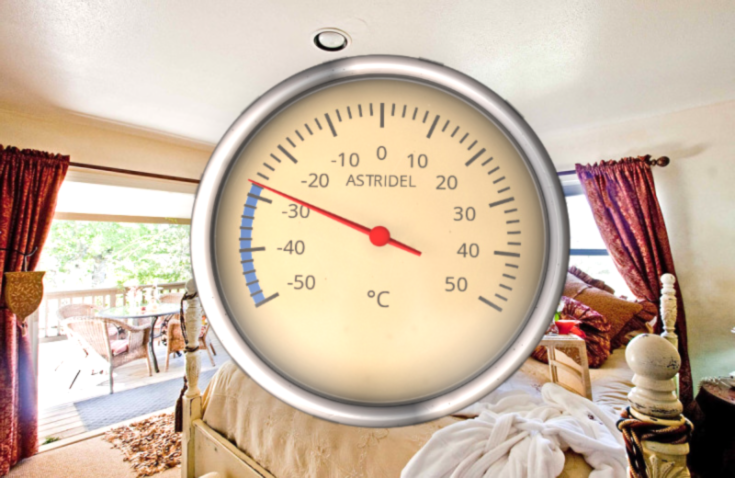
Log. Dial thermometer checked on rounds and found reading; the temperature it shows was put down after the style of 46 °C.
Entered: -28 °C
